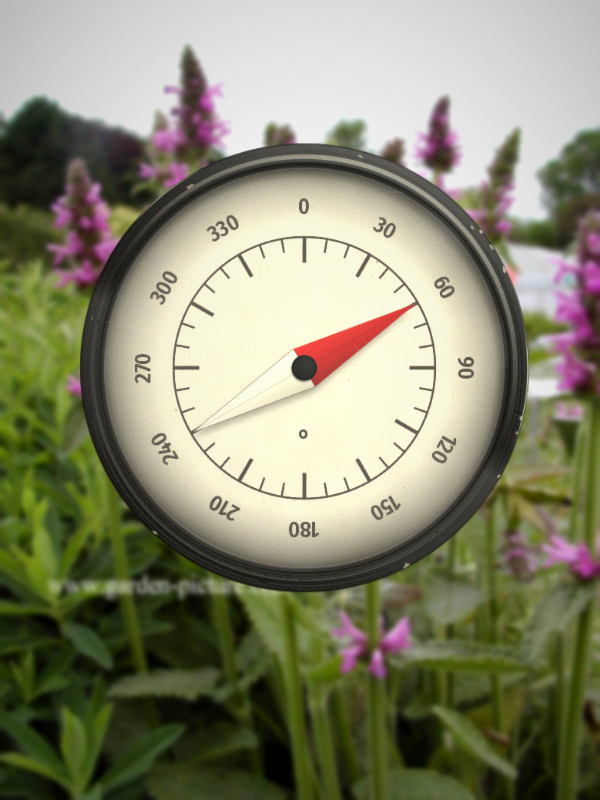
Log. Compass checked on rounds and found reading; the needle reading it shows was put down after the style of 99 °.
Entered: 60 °
